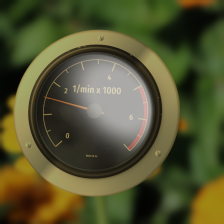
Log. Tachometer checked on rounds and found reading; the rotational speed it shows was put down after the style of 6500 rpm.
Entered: 1500 rpm
